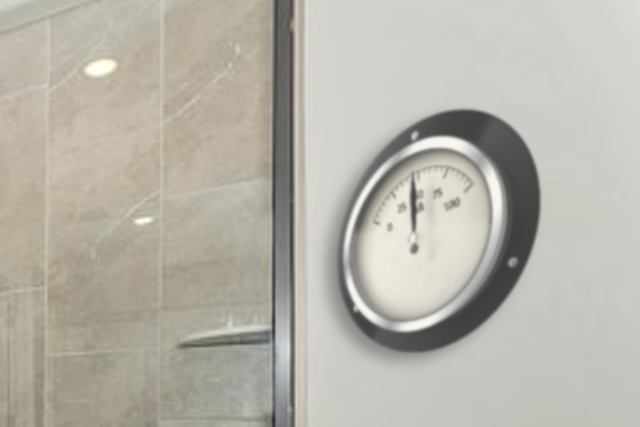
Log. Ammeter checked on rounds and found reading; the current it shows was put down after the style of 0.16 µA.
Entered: 50 µA
